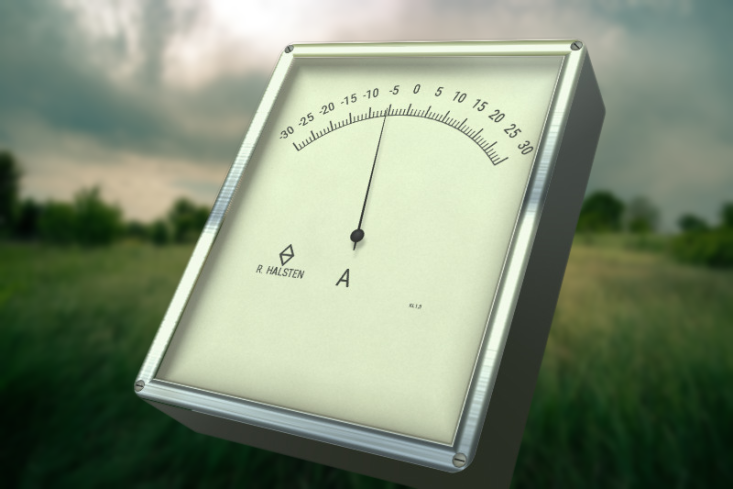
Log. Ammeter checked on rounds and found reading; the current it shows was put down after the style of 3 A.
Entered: -5 A
